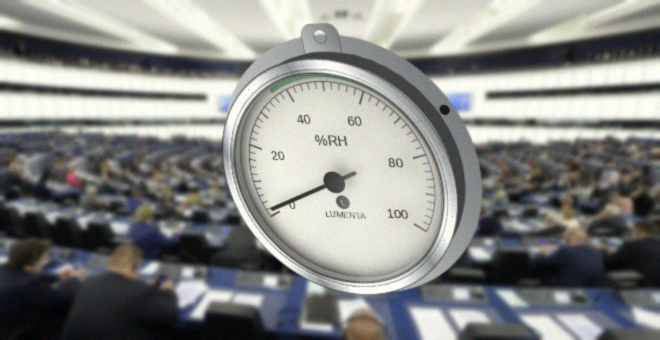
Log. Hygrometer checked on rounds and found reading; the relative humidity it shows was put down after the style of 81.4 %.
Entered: 2 %
